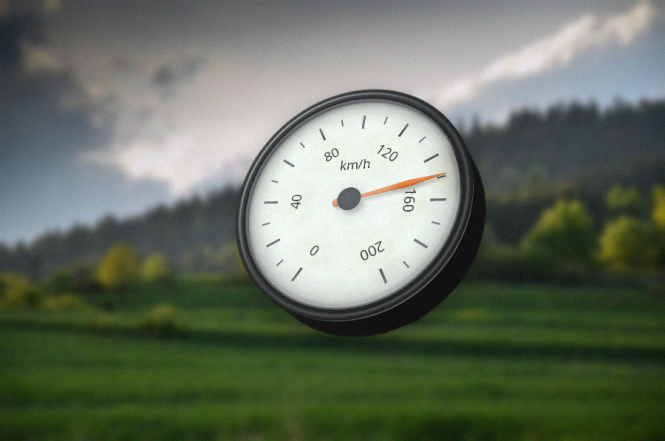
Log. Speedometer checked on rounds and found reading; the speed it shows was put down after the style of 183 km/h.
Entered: 150 km/h
